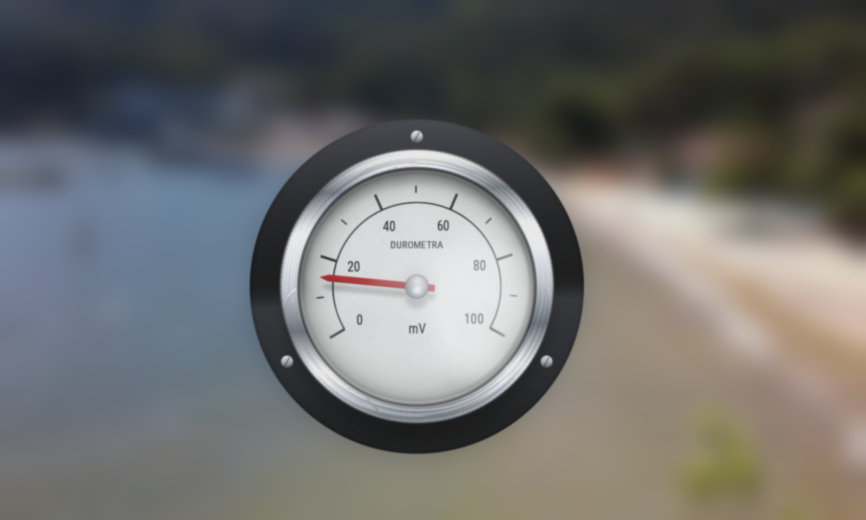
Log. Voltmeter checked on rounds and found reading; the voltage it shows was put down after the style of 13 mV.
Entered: 15 mV
